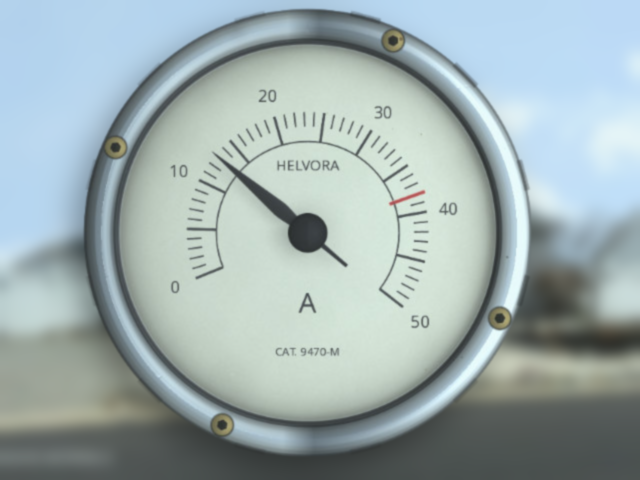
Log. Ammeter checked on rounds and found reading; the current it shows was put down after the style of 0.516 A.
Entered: 13 A
